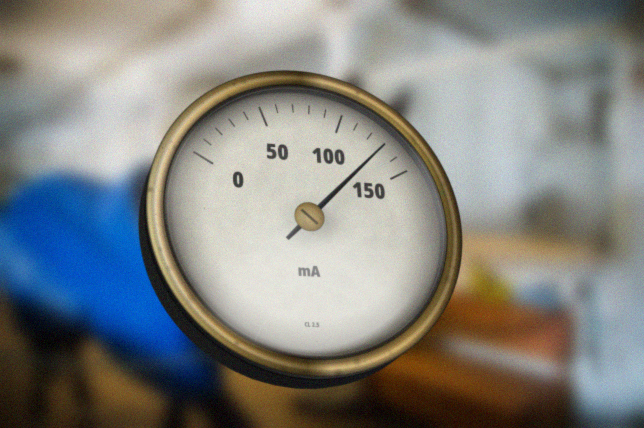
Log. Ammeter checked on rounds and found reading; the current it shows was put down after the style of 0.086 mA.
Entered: 130 mA
